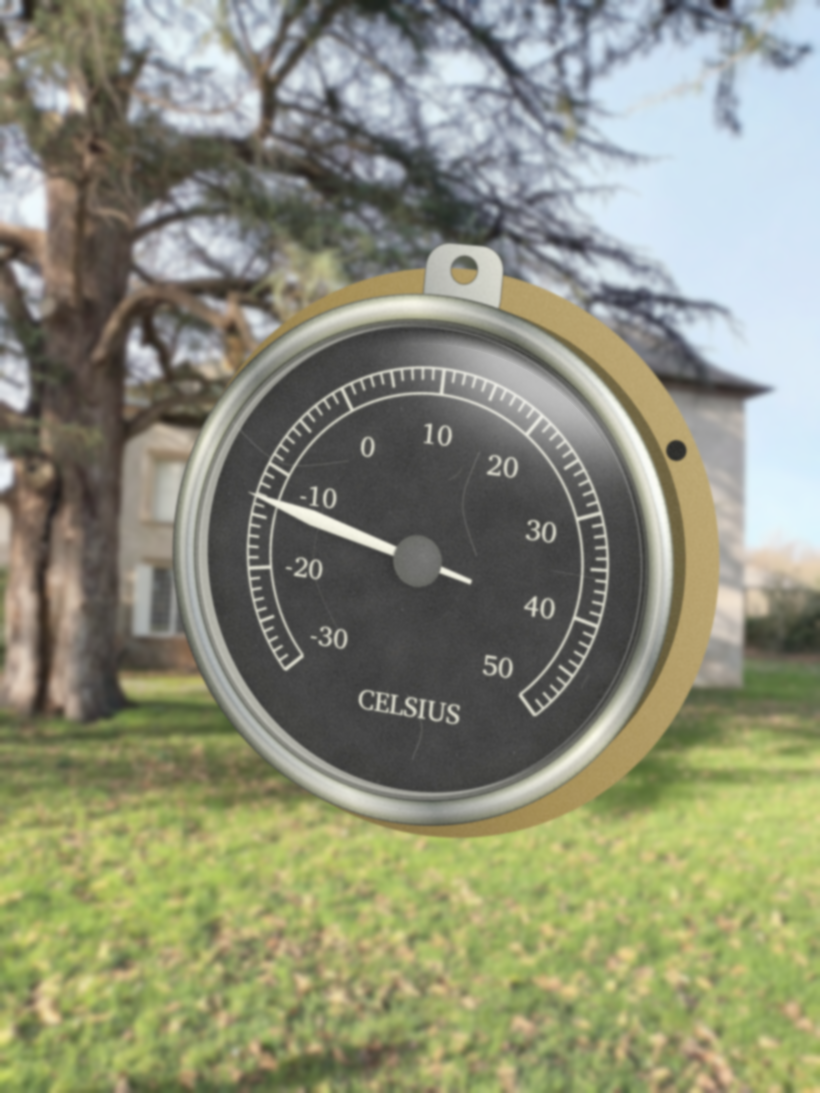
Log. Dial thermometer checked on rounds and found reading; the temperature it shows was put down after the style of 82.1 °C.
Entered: -13 °C
